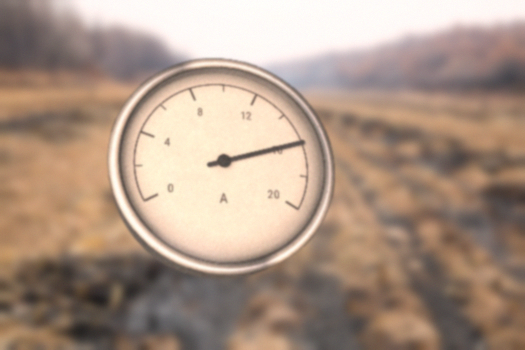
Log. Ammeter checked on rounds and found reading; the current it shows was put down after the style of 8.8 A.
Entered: 16 A
